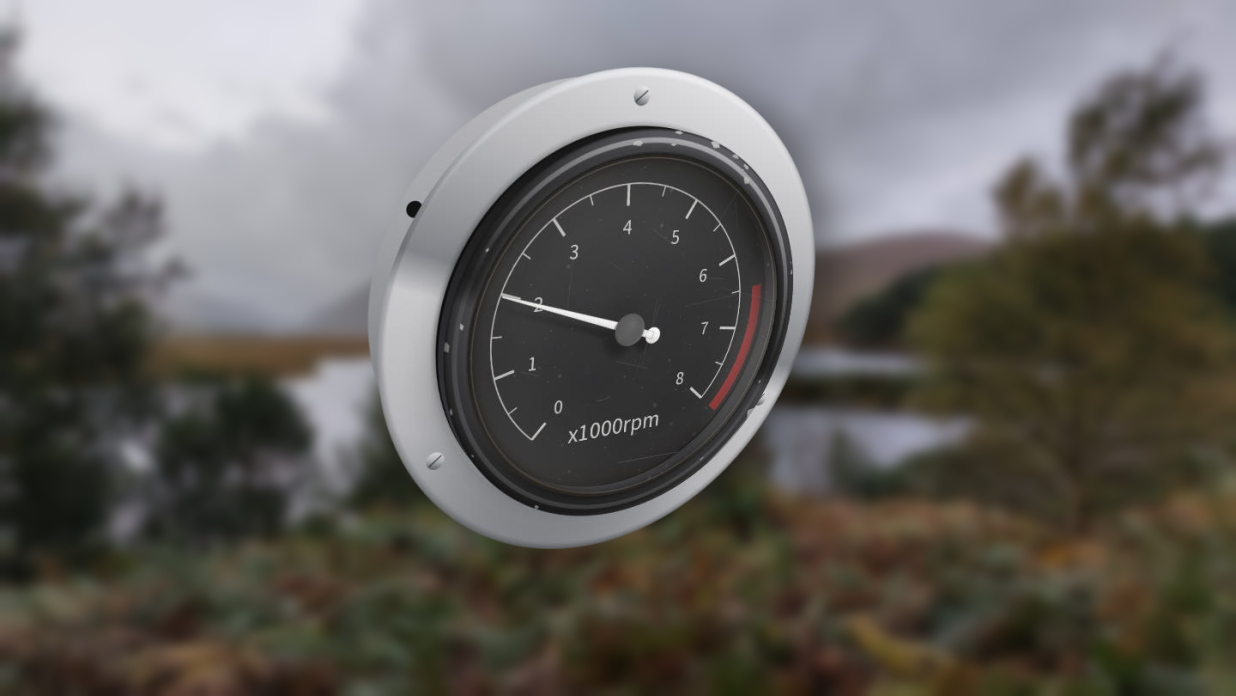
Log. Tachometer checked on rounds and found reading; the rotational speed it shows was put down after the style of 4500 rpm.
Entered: 2000 rpm
